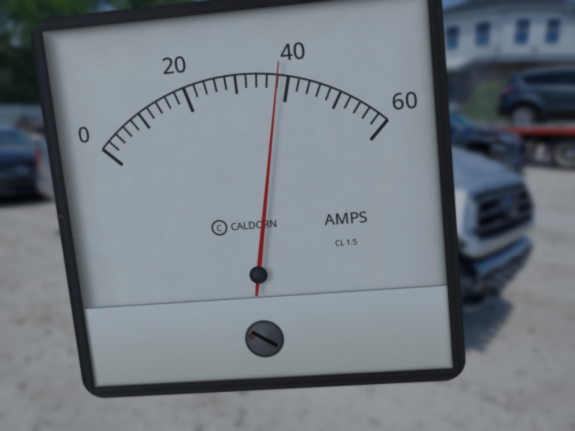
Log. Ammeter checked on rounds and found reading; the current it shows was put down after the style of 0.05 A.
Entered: 38 A
